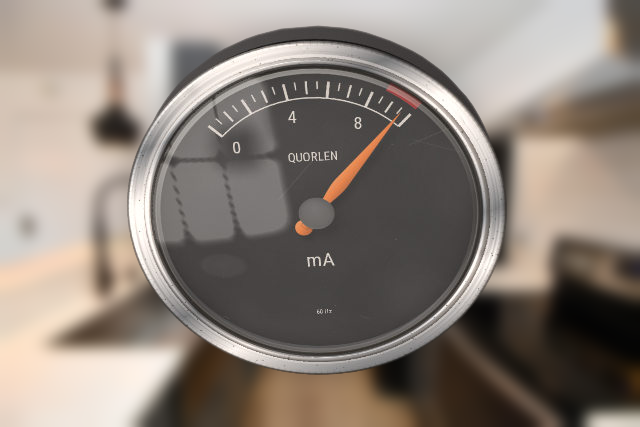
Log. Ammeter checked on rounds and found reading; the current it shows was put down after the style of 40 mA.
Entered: 9.5 mA
